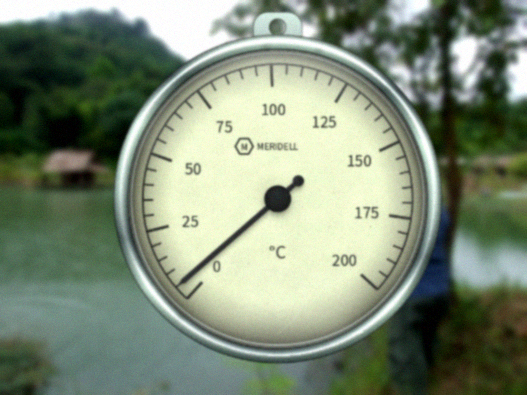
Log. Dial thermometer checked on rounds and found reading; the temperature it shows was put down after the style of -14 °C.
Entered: 5 °C
